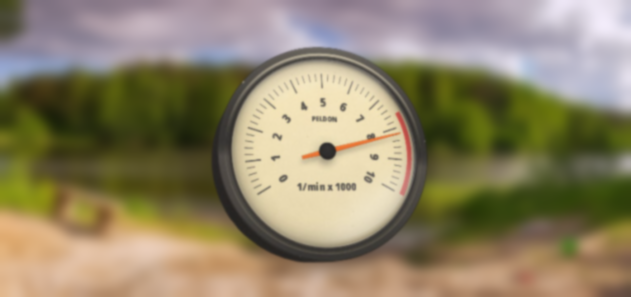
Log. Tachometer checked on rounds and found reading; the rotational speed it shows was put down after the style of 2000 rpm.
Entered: 8200 rpm
